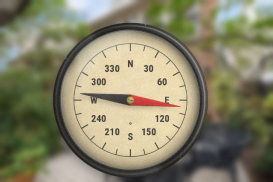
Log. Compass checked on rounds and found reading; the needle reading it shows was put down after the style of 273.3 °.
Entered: 97.5 °
